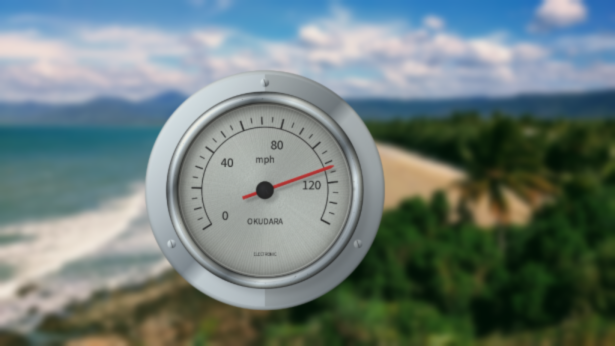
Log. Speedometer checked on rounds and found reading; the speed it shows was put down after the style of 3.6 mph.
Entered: 112.5 mph
